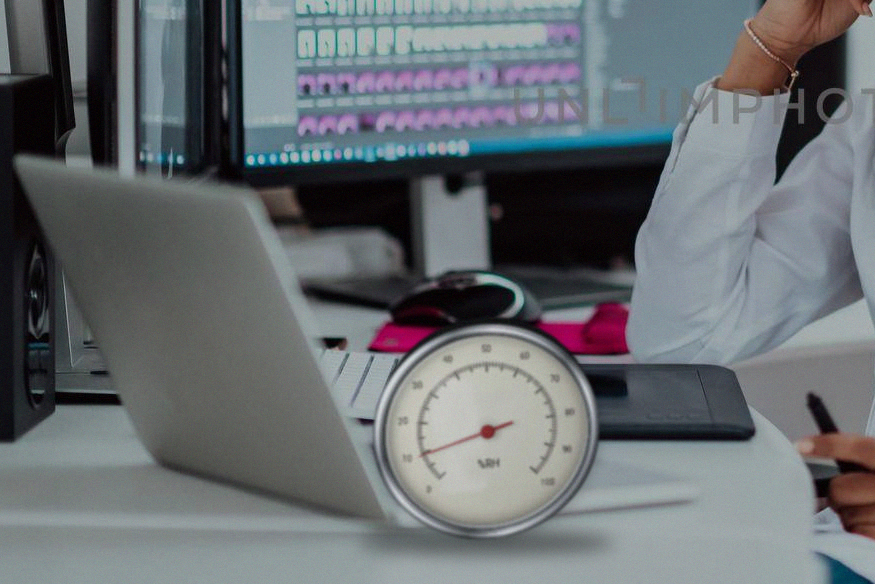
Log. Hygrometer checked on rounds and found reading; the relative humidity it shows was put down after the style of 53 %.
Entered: 10 %
